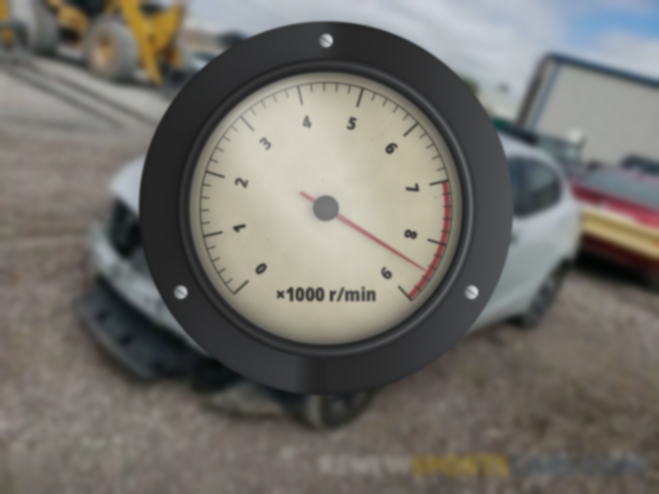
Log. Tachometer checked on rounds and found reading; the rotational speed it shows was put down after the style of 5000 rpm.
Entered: 8500 rpm
